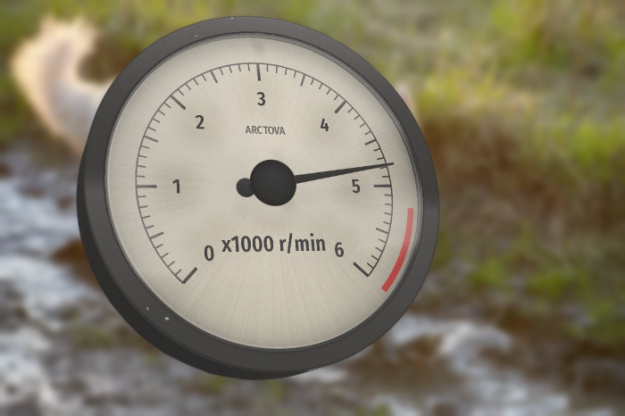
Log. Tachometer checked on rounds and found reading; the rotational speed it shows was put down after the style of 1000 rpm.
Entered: 4800 rpm
